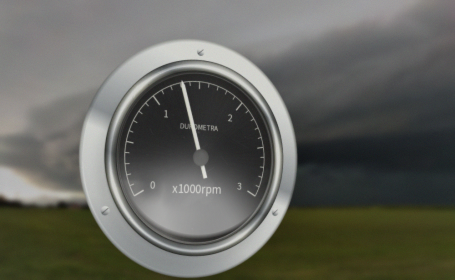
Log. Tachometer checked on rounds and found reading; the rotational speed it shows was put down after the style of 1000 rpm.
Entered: 1300 rpm
